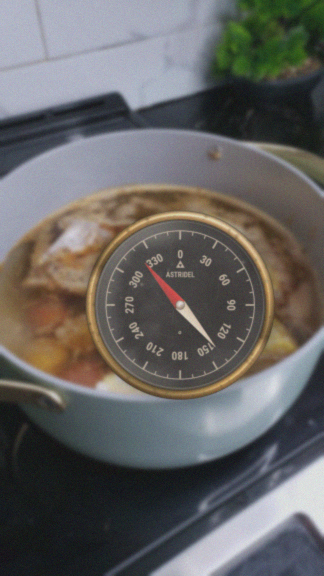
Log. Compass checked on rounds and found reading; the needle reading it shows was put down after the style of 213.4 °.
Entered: 320 °
